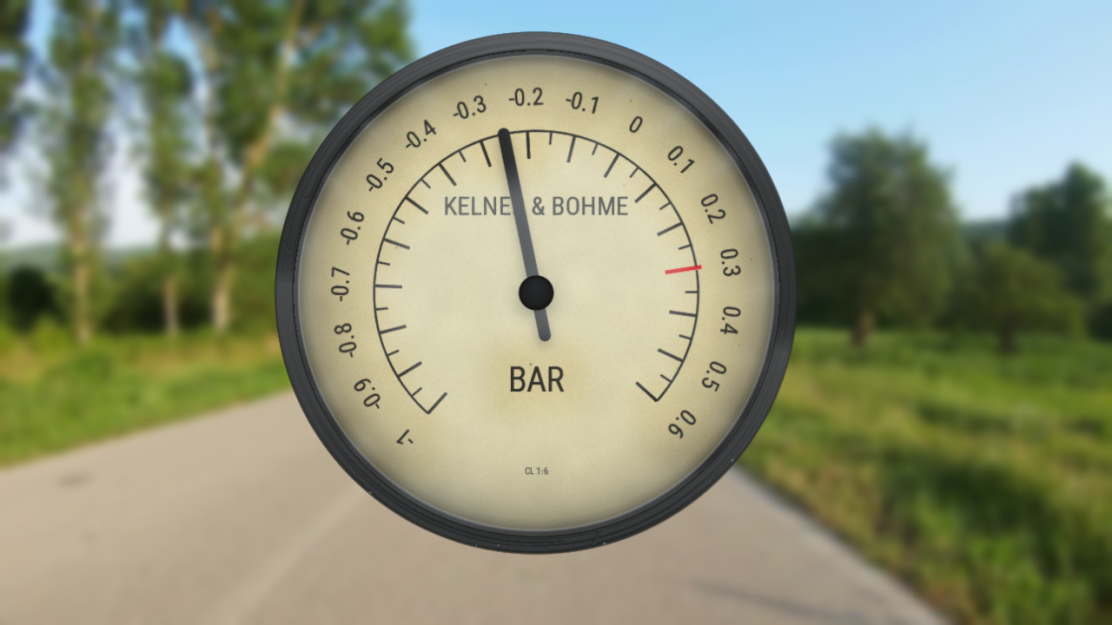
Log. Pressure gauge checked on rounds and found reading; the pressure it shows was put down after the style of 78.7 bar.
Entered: -0.25 bar
